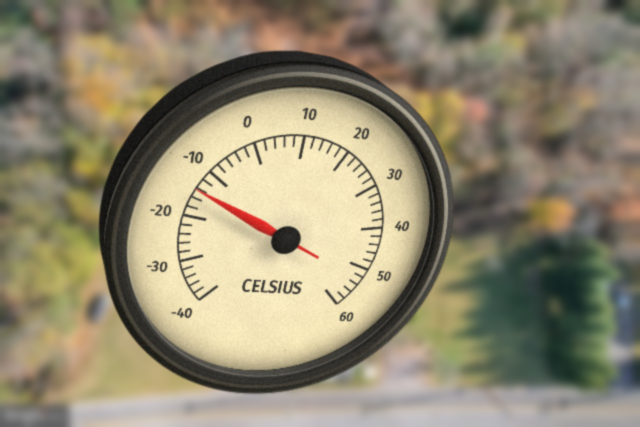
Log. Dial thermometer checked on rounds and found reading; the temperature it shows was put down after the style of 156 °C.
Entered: -14 °C
